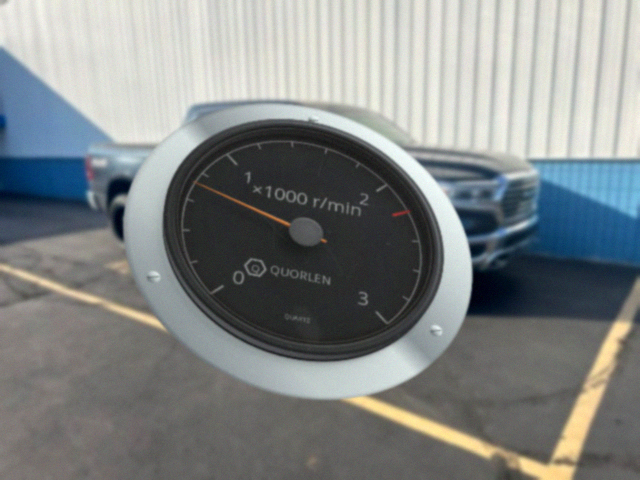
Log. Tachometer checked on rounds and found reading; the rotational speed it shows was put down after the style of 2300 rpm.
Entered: 700 rpm
